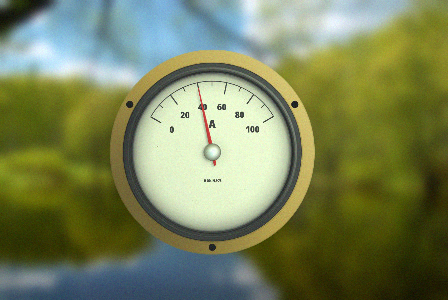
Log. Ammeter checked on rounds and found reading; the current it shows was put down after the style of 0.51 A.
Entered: 40 A
